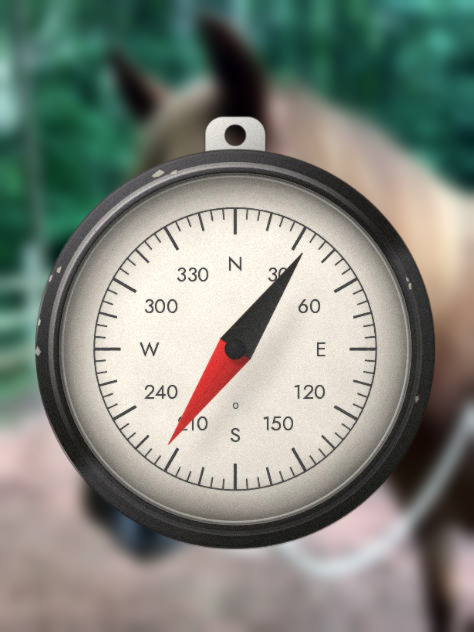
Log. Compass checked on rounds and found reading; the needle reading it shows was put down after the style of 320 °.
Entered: 215 °
